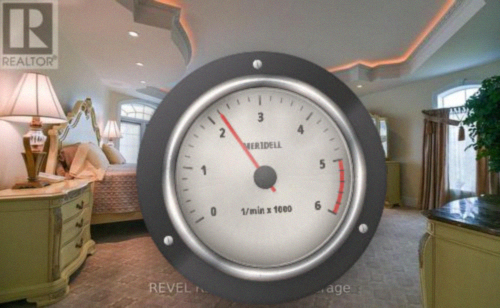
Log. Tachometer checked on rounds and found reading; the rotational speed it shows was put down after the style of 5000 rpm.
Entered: 2200 rpm
